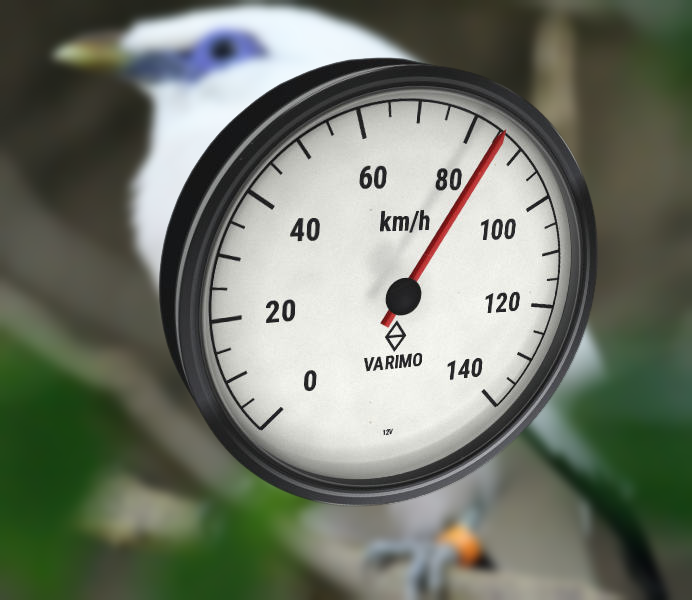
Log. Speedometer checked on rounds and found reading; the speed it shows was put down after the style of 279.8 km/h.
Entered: 85 km/h
